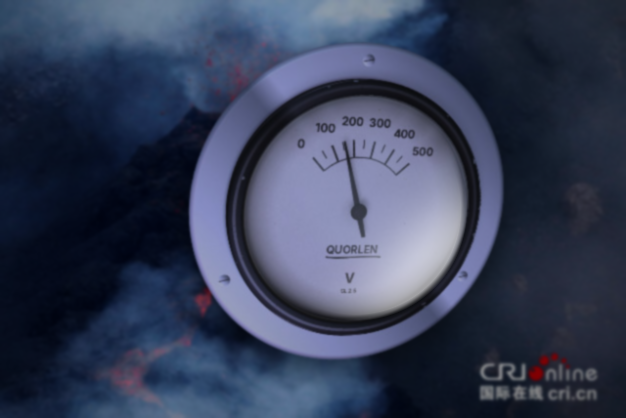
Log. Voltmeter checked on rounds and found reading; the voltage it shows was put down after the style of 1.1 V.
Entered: 150 V
